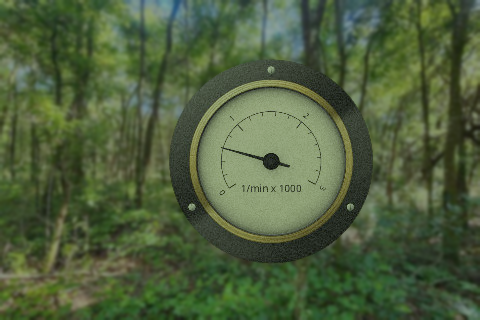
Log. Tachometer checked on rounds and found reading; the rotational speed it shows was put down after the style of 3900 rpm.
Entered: 600 rpm
